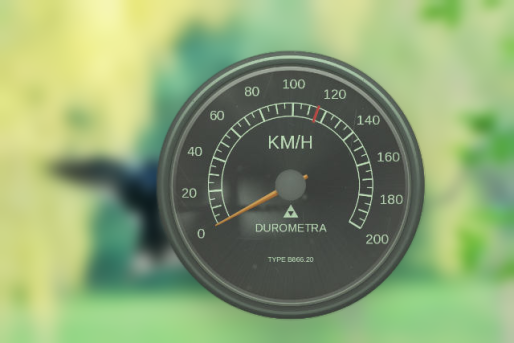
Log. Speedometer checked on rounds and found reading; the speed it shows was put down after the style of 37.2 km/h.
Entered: 0 km/h
